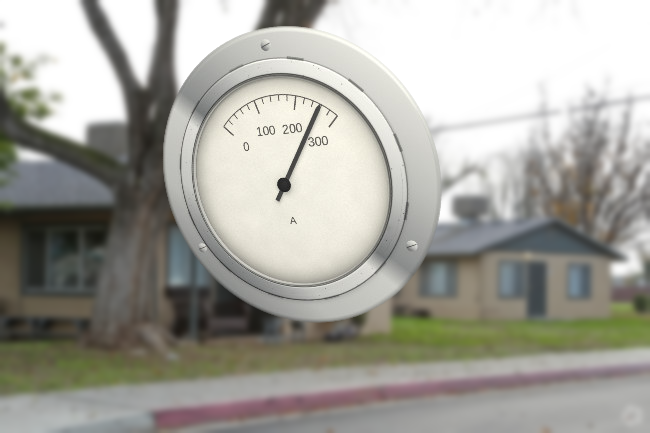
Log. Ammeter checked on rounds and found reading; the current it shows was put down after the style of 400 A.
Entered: 260 A
